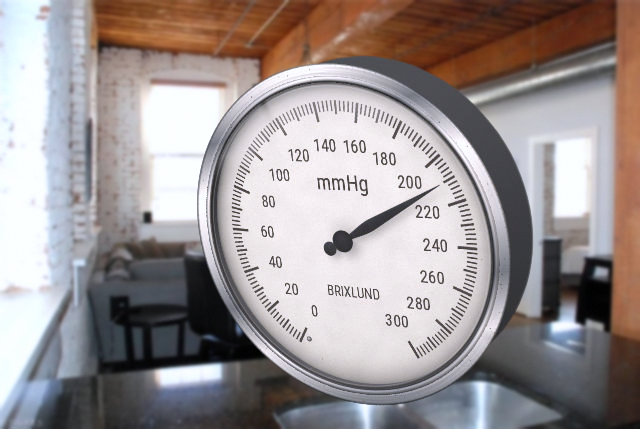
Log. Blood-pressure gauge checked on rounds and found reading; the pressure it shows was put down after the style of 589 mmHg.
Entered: 210 mmHg
